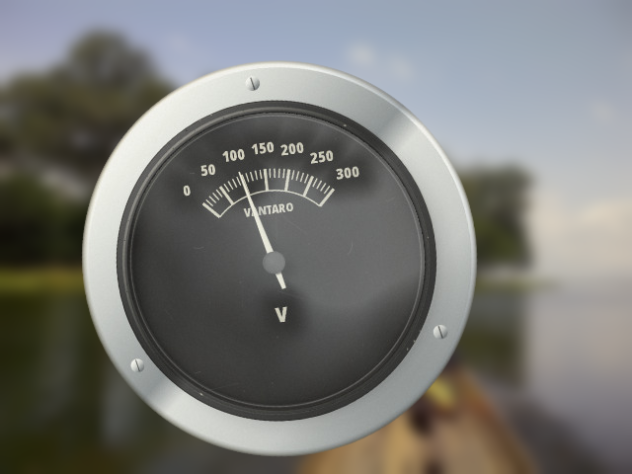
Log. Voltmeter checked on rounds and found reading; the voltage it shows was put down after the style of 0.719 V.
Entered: 100 V
